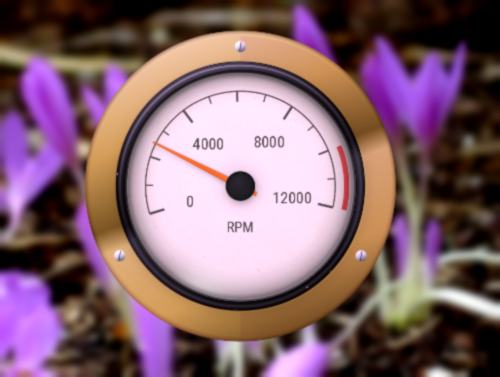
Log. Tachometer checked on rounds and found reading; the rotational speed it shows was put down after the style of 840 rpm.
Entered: 2500 rpm
